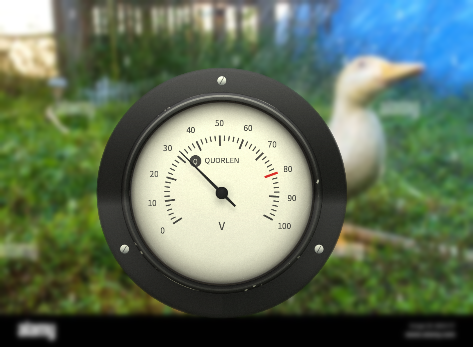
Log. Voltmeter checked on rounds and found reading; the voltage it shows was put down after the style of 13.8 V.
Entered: 32 V
